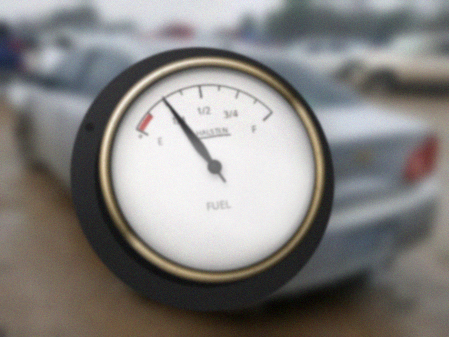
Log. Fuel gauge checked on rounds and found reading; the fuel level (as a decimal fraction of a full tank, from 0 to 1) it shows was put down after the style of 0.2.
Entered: 0.25
